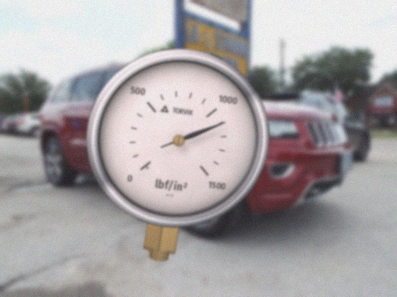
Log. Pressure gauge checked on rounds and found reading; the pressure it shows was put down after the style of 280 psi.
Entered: 1100 psi
